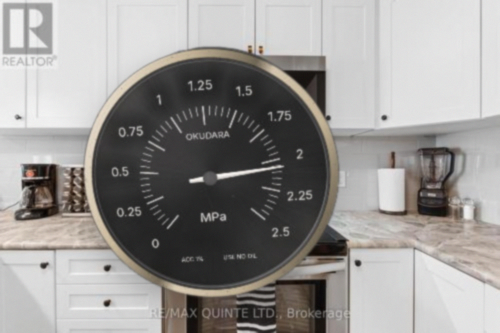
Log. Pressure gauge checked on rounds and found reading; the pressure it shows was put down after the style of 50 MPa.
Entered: 2.05 MPa
